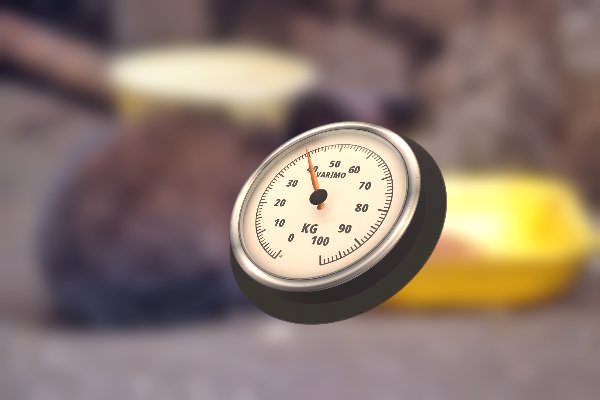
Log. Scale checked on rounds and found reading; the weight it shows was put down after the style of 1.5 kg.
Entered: 40 kg
